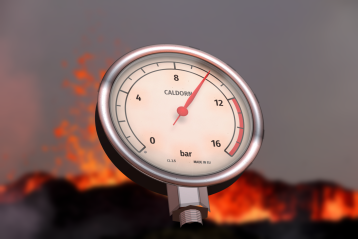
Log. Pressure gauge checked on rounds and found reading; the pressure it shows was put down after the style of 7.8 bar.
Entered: 10 bar
